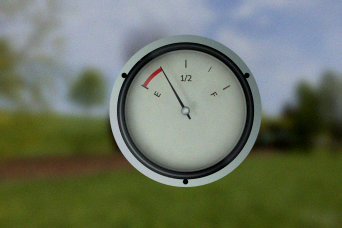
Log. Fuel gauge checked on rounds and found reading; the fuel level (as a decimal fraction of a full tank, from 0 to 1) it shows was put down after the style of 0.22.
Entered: 0.25
